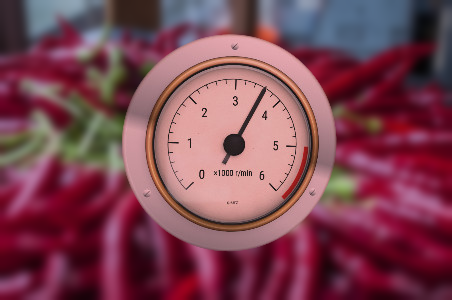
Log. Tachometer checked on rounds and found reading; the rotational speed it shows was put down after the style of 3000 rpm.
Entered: 3600 rpm
